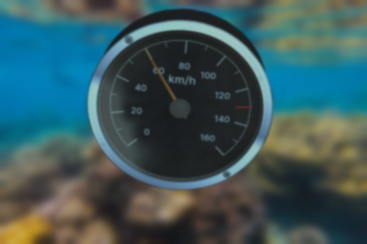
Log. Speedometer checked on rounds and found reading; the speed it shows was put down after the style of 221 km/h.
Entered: 60 km/h
